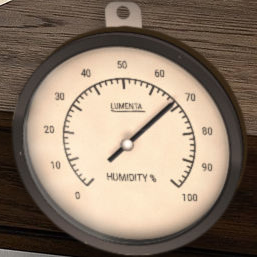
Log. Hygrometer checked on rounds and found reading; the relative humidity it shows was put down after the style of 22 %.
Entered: 68 %
